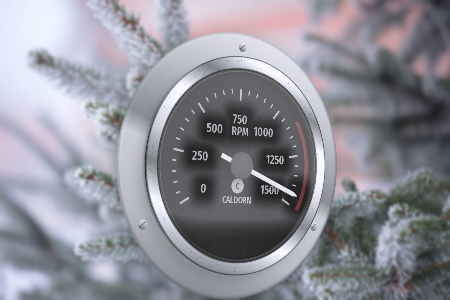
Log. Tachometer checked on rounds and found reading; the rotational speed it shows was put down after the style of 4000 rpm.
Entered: 1450 rpm
